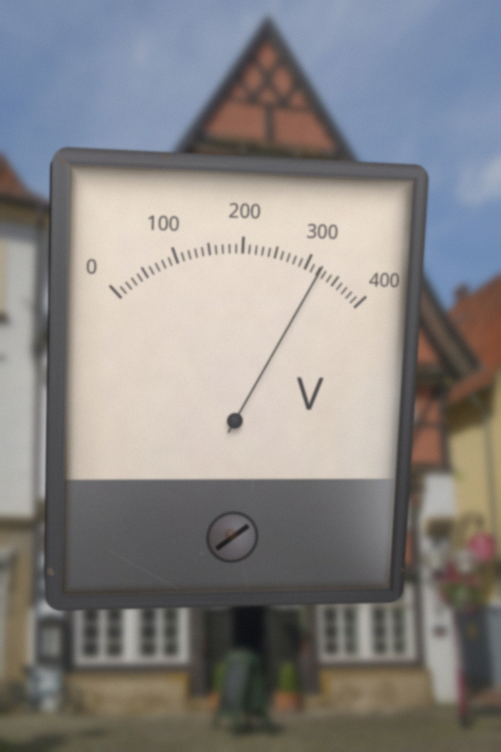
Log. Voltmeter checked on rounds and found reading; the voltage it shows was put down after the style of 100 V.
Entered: 320 V
